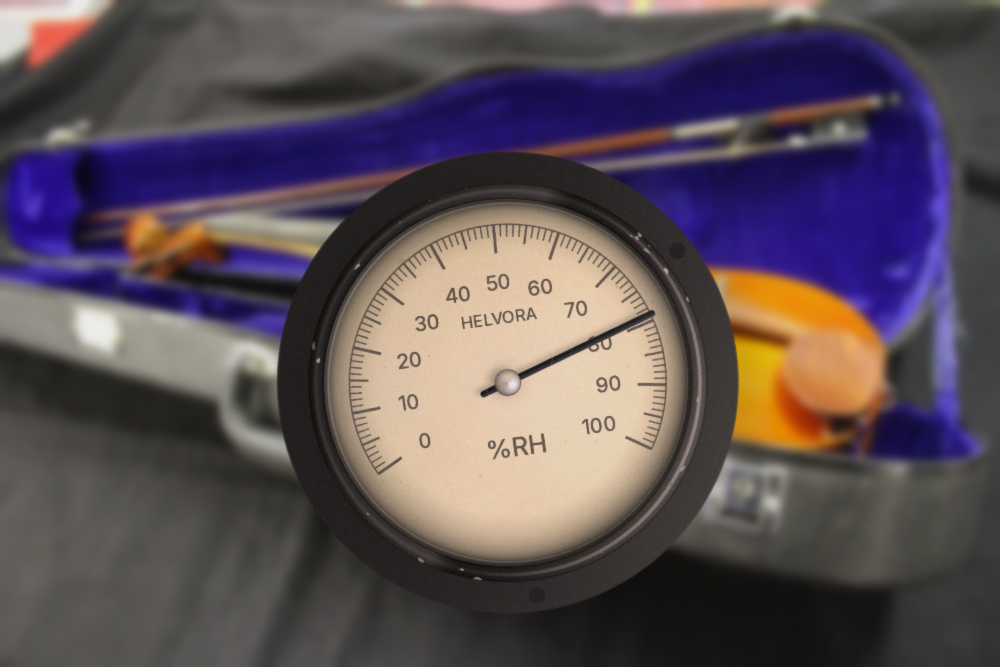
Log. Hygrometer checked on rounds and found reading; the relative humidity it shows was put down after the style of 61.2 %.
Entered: 79 %
